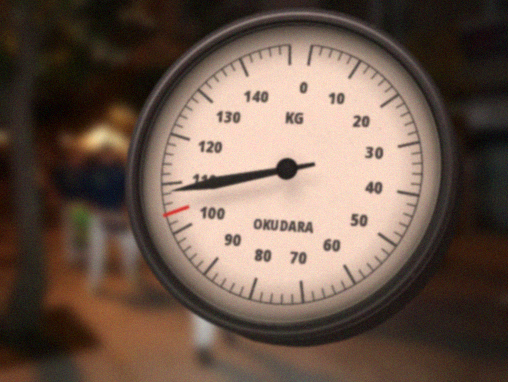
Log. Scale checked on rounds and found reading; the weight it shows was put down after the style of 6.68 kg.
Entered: 108 kg
